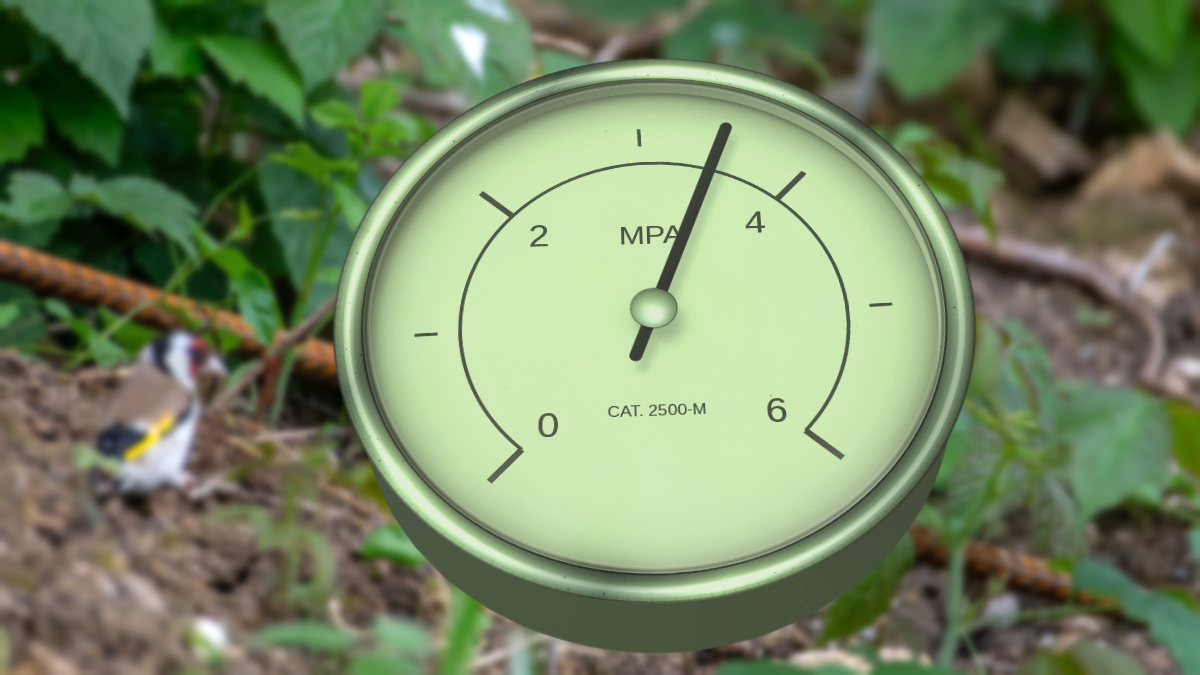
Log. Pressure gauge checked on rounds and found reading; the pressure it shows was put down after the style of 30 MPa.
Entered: 3.5 MPa
